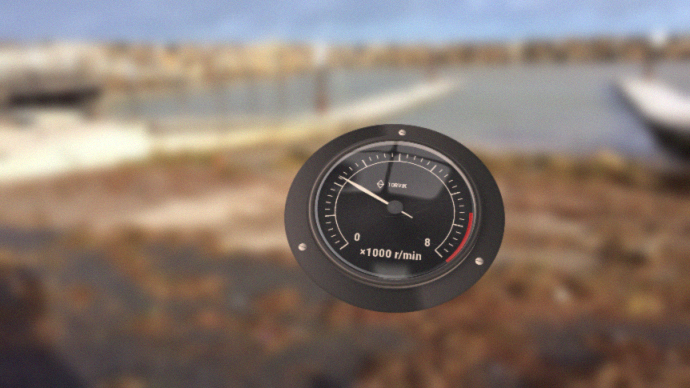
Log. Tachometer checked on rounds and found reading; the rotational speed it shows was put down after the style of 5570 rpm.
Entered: 2200 rpm
